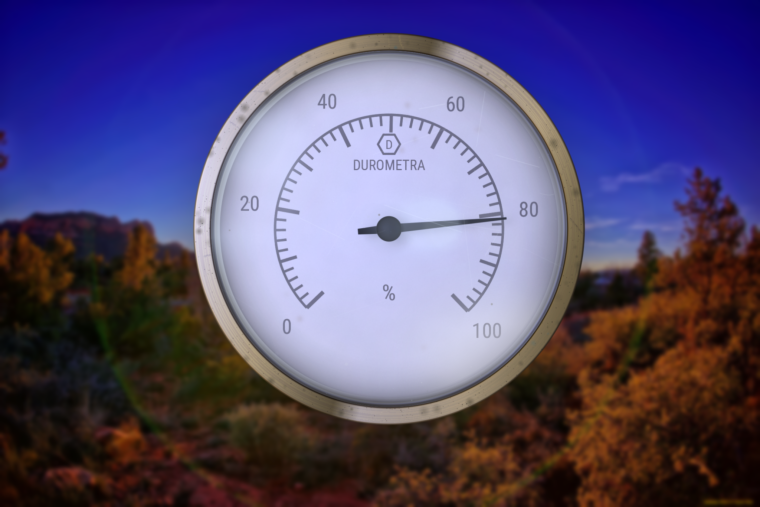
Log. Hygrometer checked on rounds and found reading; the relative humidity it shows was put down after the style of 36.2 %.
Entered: 81 %
